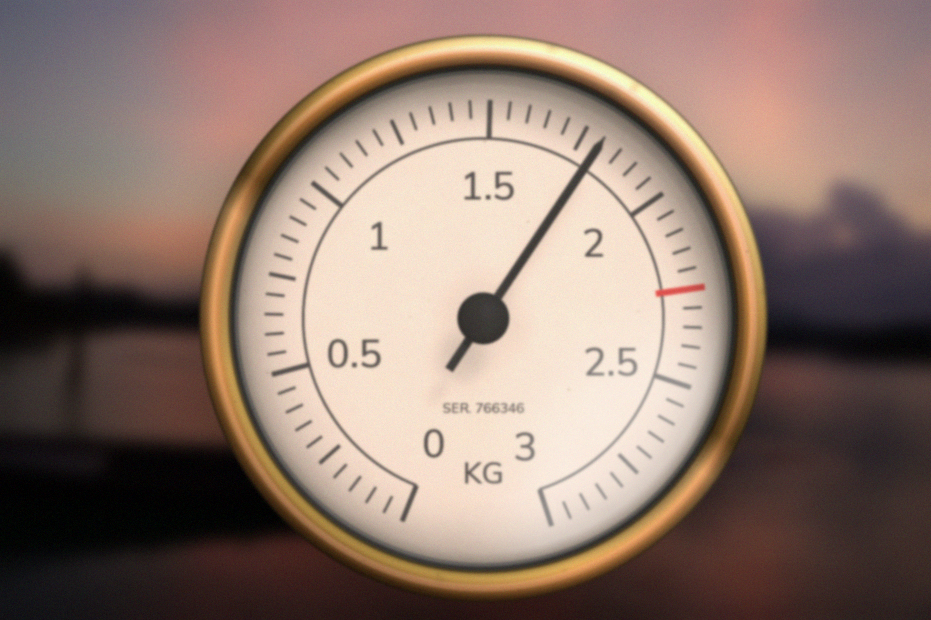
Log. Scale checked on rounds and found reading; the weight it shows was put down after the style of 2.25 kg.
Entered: 1.8 kg
